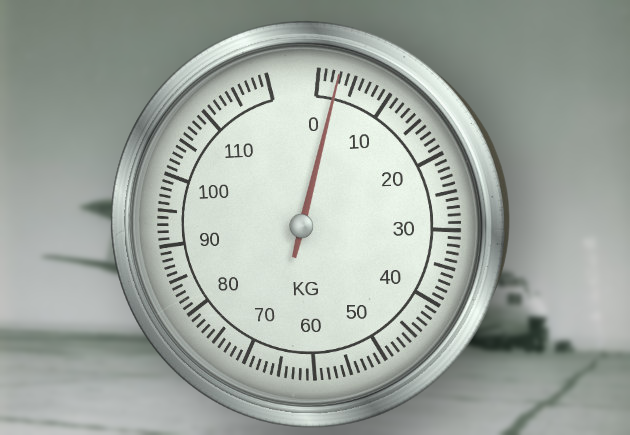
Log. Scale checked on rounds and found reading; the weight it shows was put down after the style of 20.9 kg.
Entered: 3 kg
